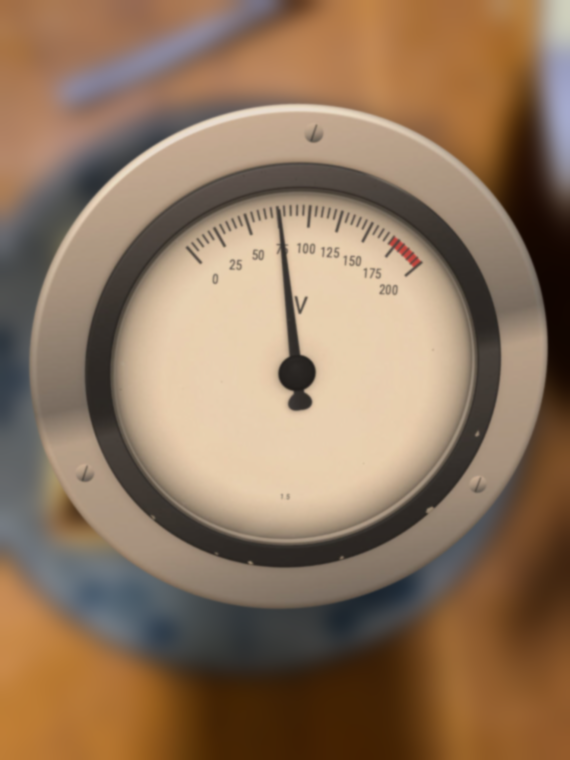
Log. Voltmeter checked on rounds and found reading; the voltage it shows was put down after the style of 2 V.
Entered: 75 V
